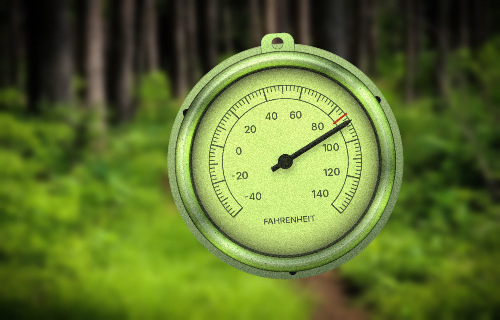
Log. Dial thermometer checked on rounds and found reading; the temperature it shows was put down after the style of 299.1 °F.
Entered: 90 °F
